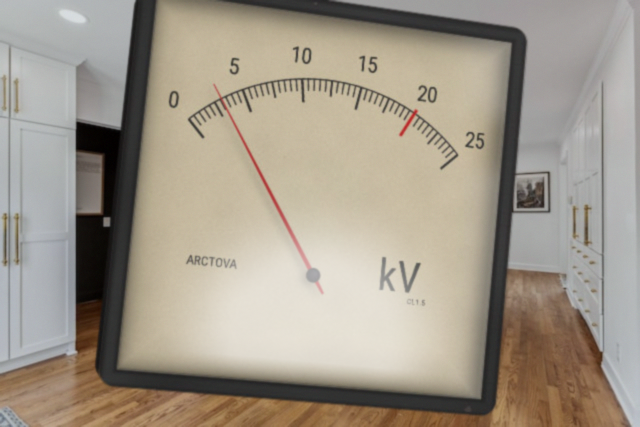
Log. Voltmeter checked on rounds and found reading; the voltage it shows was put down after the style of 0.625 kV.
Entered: 3 kV
